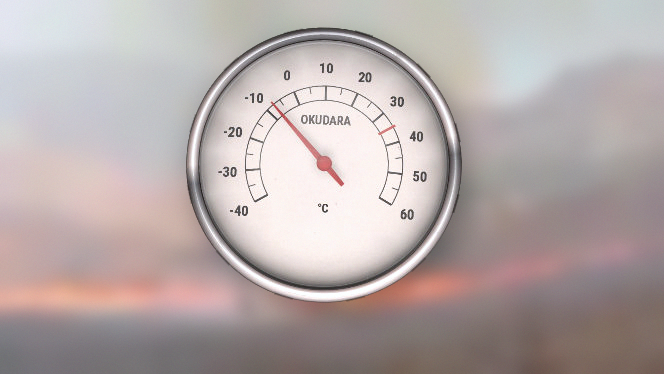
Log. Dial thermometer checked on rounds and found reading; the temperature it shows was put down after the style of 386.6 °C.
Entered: -7.5 °C
